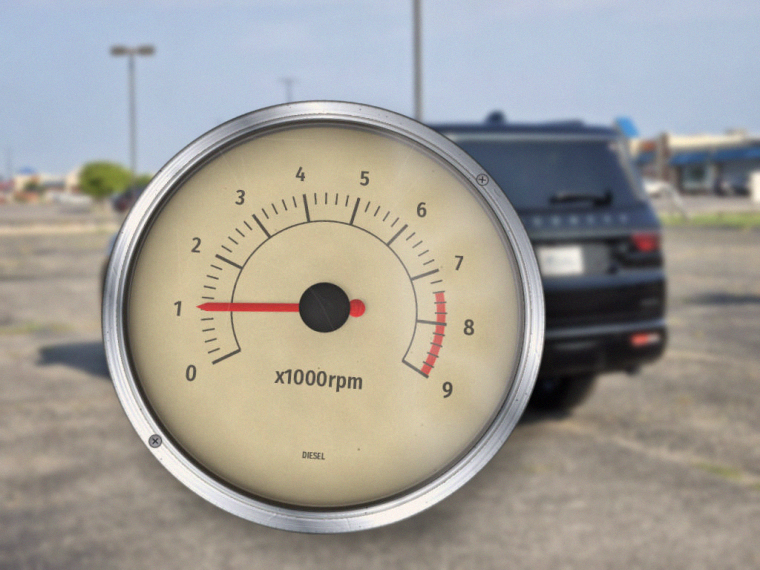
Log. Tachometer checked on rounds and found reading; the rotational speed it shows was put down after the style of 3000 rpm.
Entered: 1000 rpm
